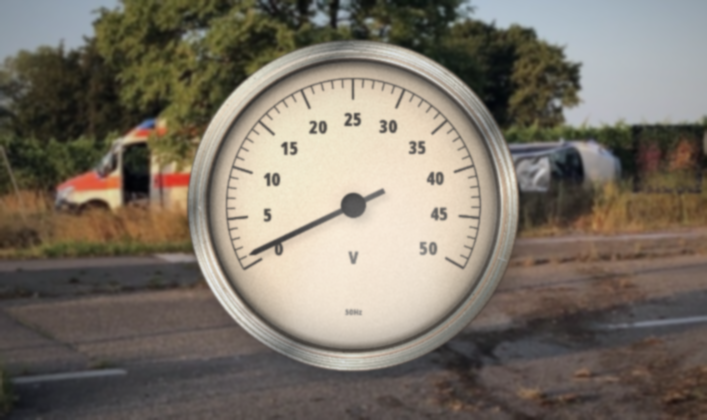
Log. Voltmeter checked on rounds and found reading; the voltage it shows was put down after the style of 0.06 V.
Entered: 1 V
